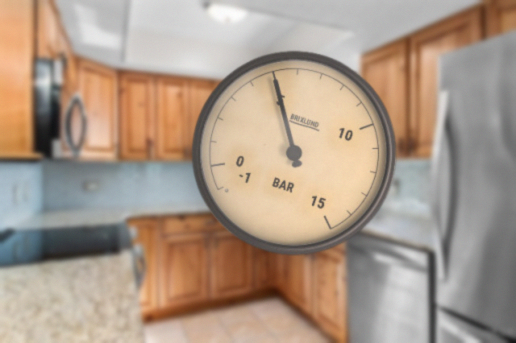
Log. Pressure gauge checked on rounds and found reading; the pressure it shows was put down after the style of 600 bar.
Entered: 5 bar
